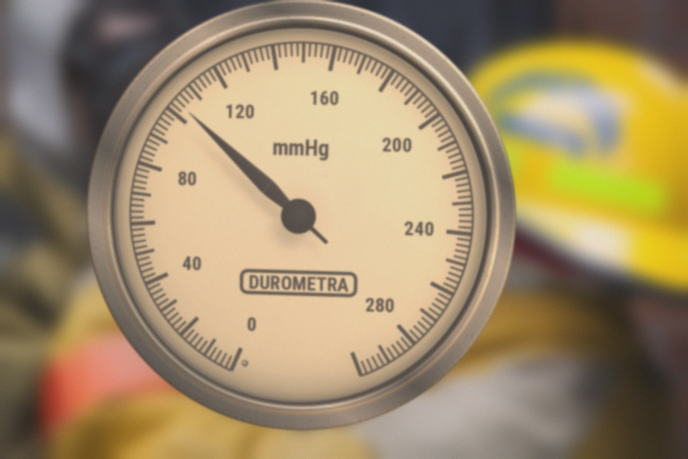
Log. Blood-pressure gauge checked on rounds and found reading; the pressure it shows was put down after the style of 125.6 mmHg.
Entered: 104 mmHg
